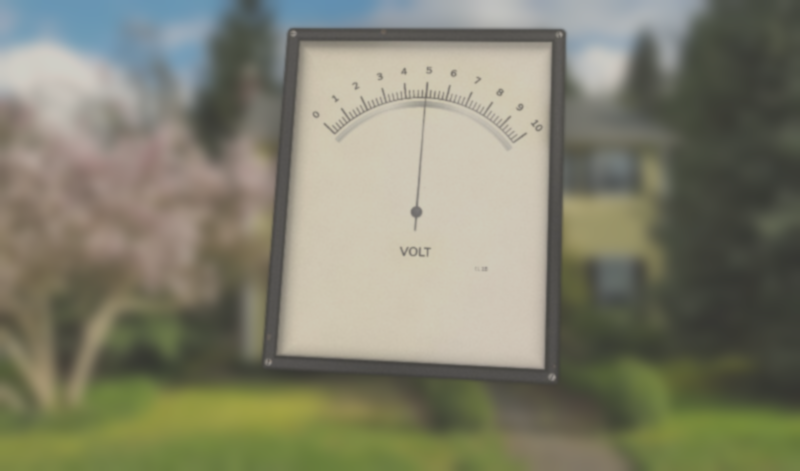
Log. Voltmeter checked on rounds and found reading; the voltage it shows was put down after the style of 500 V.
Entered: 5 V
